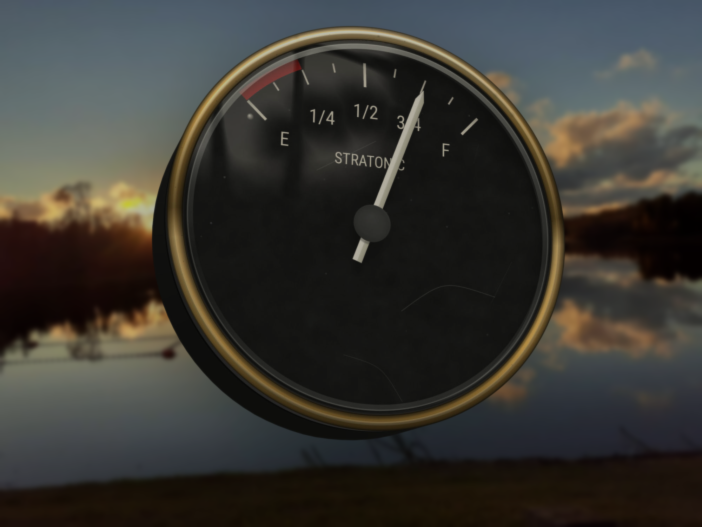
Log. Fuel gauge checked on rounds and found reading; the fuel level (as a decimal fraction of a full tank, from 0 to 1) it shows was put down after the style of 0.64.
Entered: 0.75
